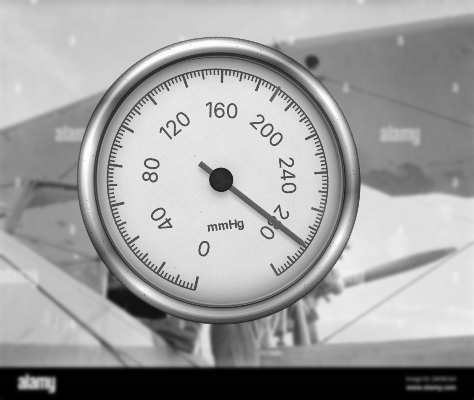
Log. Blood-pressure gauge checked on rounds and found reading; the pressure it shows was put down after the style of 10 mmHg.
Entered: 280 mmHg
